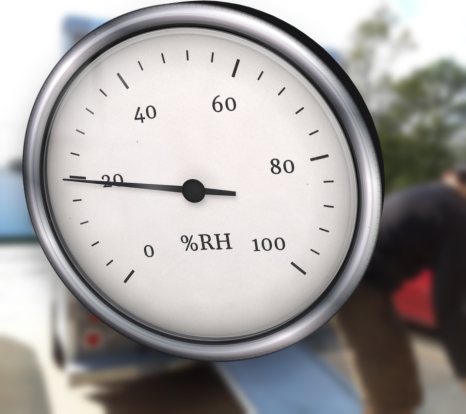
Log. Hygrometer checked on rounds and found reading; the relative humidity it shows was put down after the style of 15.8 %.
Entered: 20 %
